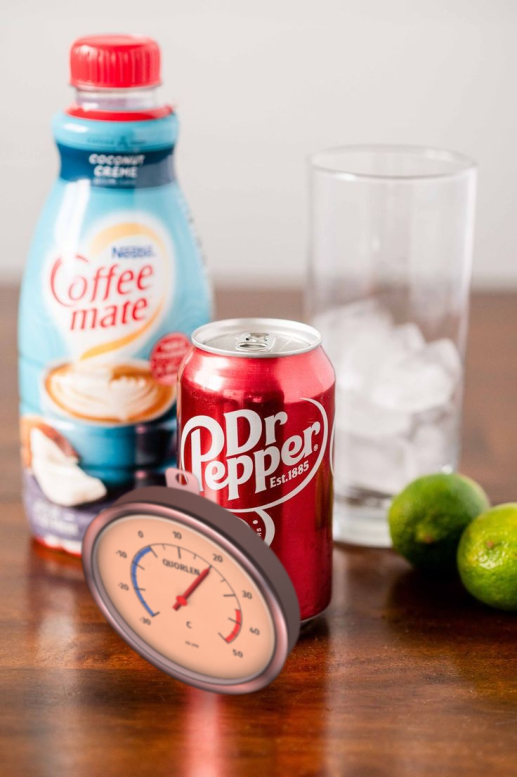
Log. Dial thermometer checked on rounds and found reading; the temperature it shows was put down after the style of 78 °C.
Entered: 20 °C
